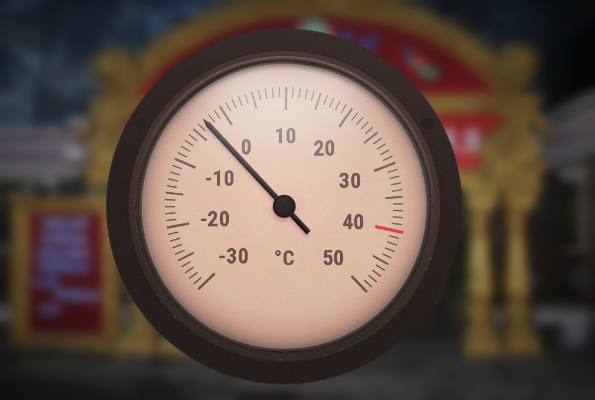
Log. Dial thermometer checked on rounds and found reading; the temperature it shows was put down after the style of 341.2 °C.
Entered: -3 °C
